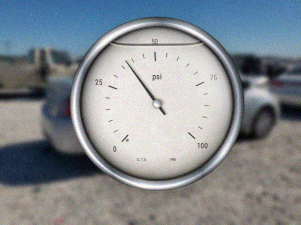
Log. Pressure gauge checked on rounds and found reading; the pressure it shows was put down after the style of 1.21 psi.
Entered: 37.5 psi
